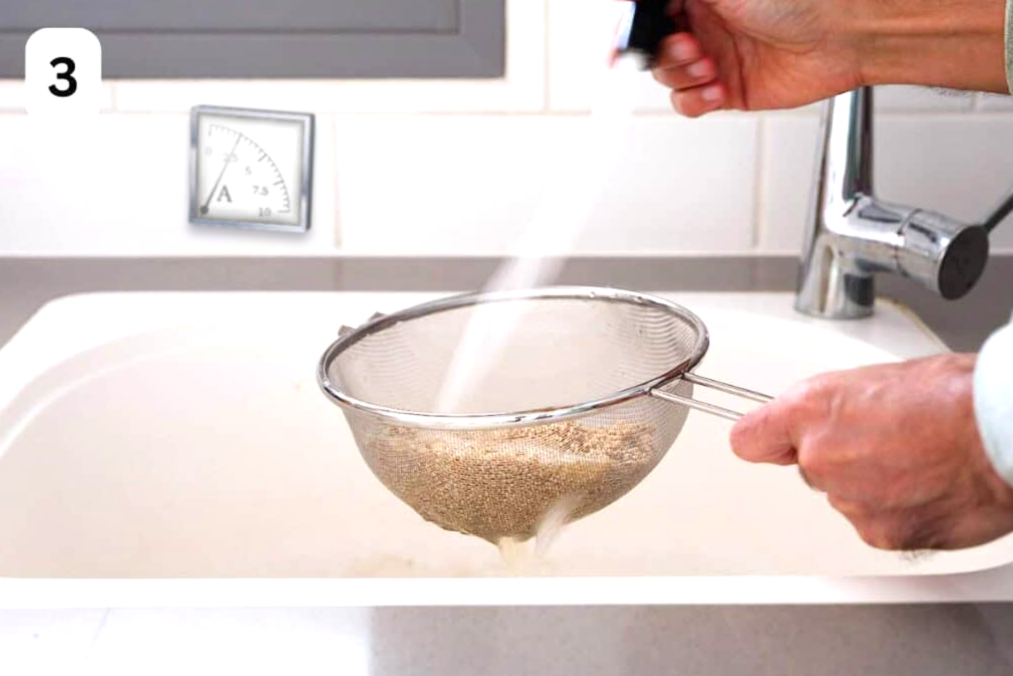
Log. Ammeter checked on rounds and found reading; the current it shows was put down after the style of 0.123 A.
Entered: 2.5 A
